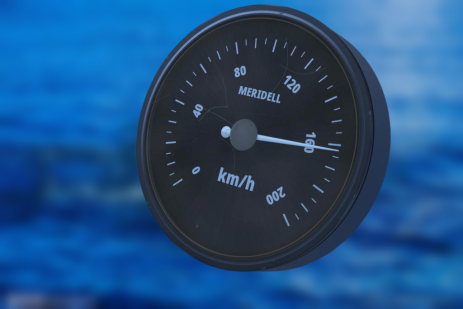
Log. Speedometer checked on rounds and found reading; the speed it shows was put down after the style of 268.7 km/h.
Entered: 162.5 km/h
